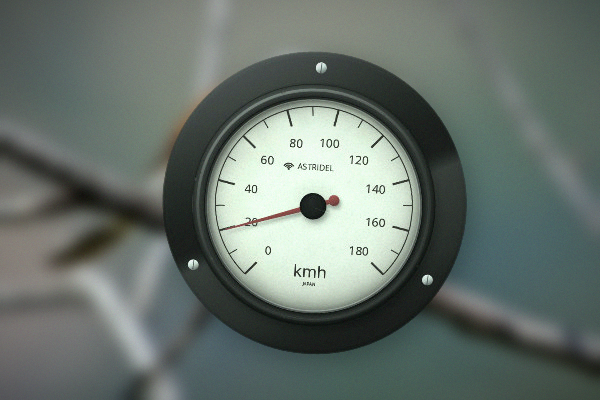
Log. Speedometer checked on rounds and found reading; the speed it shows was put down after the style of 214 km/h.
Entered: 20 km/h
